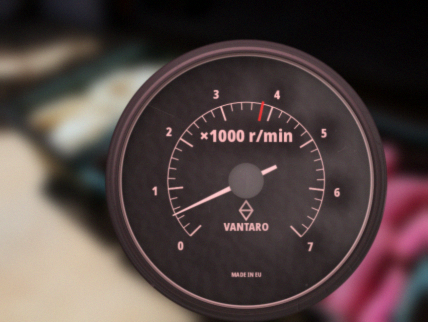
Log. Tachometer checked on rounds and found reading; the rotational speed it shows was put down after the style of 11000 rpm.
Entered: 500 rpm
